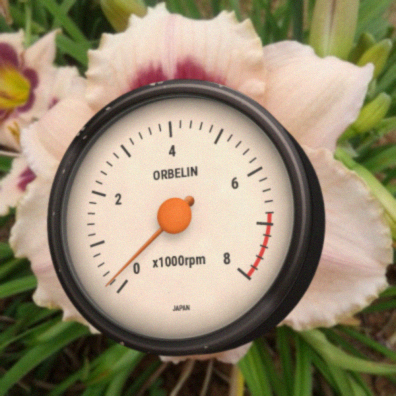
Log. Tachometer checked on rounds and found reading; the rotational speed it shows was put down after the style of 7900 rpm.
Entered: 200 rpm
